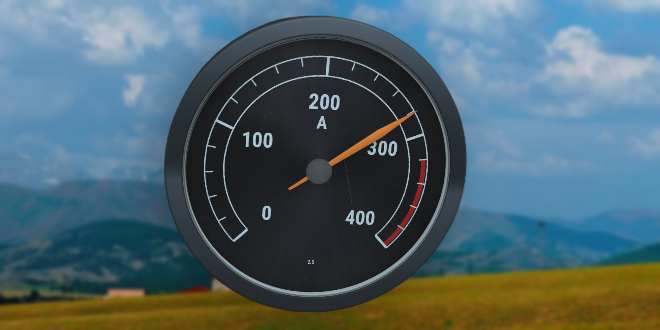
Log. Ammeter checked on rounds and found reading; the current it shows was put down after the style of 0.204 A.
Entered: 280 A
